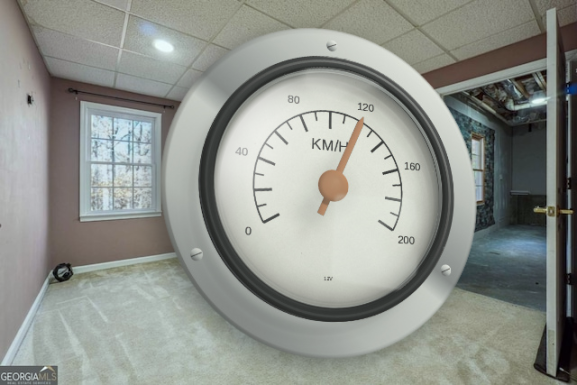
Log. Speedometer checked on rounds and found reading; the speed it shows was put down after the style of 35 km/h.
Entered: 120 km/h
